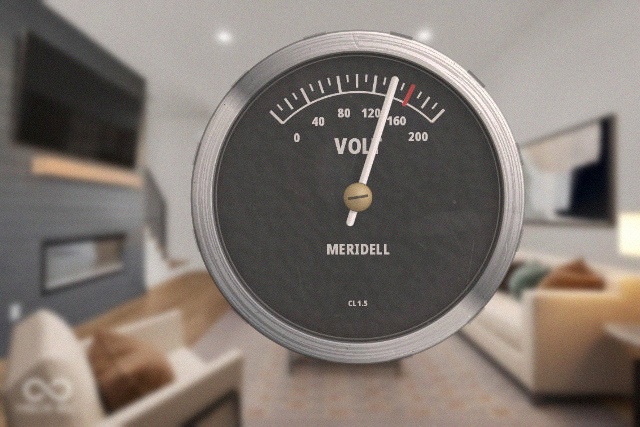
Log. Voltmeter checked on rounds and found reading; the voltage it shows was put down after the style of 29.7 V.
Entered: 140 V
